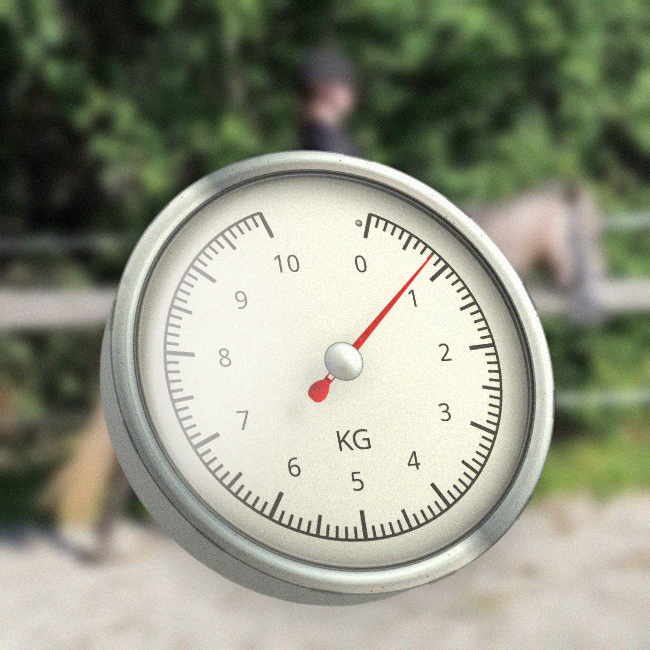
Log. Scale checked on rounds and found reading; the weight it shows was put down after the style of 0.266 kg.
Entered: 0.8 kg
